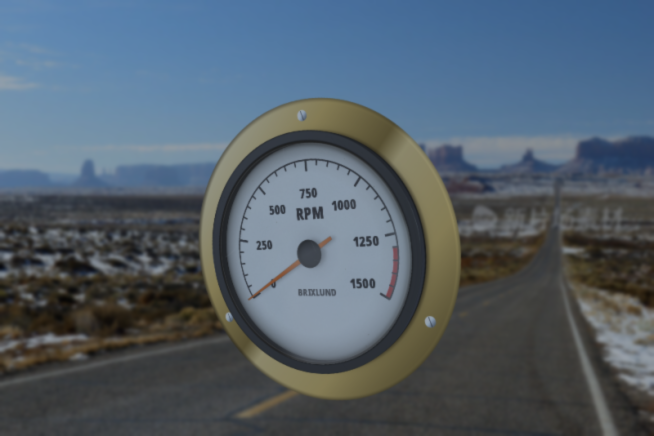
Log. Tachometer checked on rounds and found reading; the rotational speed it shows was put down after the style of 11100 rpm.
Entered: 0 rpm
